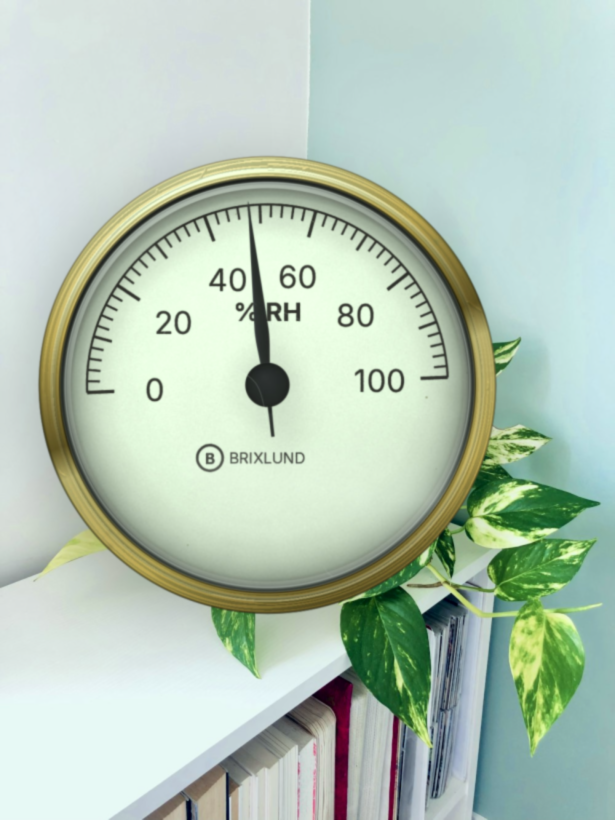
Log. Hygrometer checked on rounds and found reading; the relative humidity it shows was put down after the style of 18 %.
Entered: 48 %
